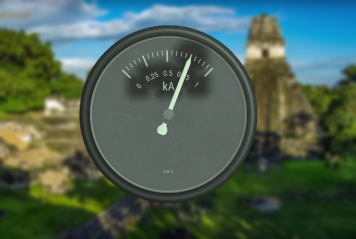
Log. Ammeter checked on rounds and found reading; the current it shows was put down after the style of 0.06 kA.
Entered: 0.75 kA
